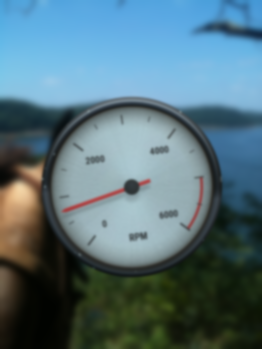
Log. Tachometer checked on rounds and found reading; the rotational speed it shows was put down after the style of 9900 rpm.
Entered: 750 rpm
